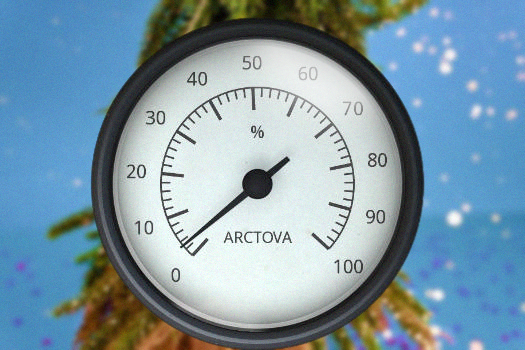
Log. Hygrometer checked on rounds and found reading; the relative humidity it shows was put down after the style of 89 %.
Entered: 3 %
